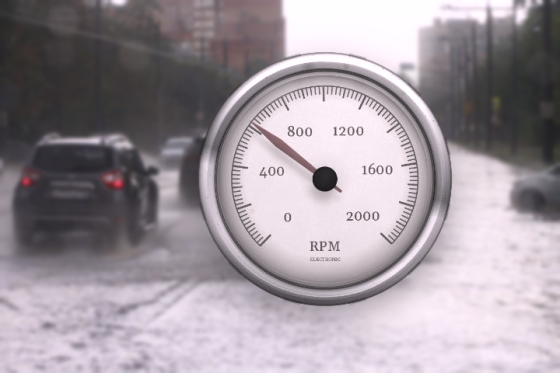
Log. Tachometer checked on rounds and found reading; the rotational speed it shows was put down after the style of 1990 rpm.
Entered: 620 rpm
